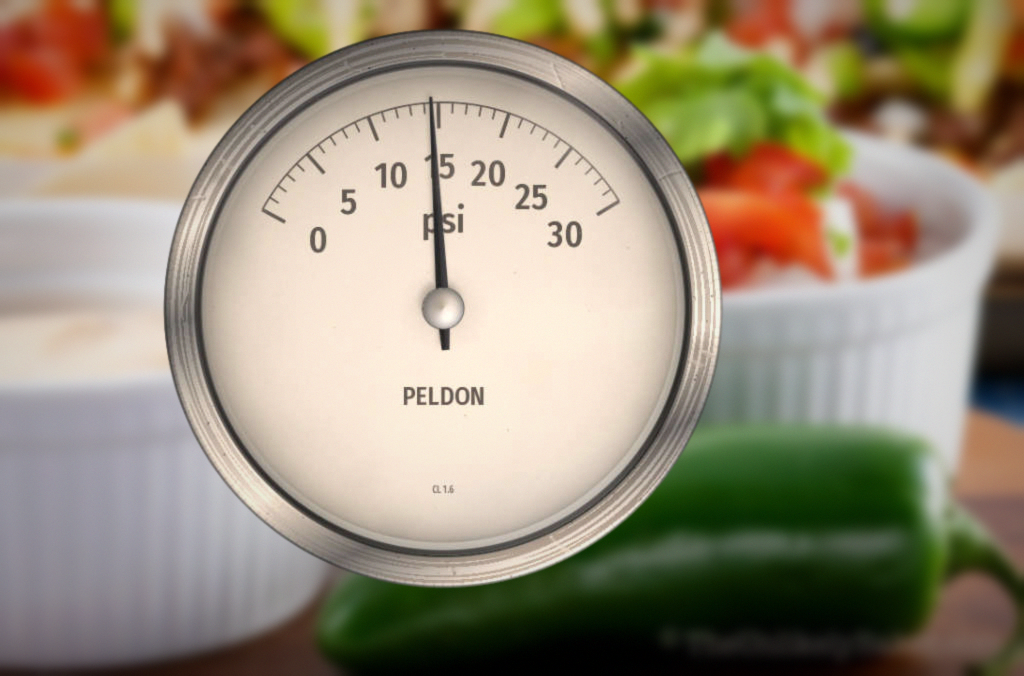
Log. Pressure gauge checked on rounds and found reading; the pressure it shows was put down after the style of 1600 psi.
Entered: 14.5 psi
